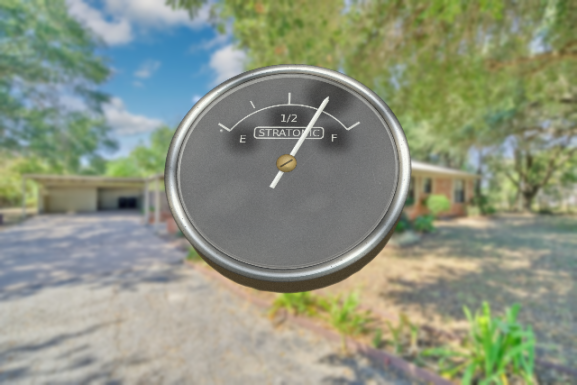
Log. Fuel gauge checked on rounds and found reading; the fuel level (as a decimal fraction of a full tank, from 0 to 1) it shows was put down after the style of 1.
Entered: 0.75
